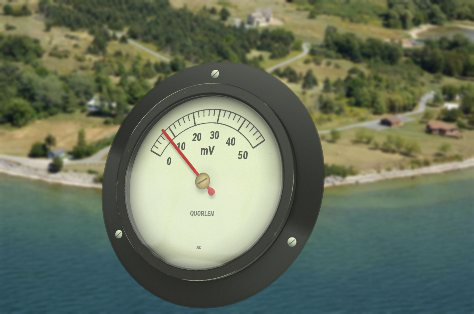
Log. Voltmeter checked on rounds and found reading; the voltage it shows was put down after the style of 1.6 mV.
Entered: 8 mV
